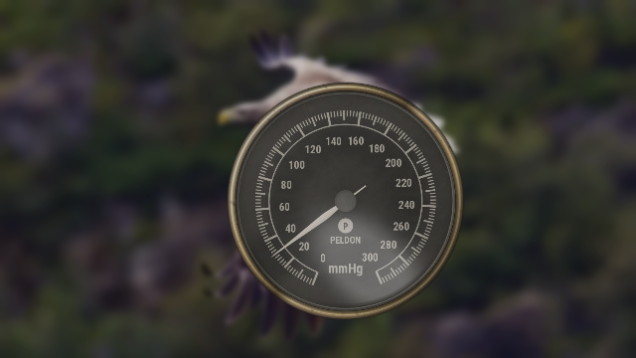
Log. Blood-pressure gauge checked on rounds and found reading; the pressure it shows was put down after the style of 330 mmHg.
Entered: 30 mmHg
